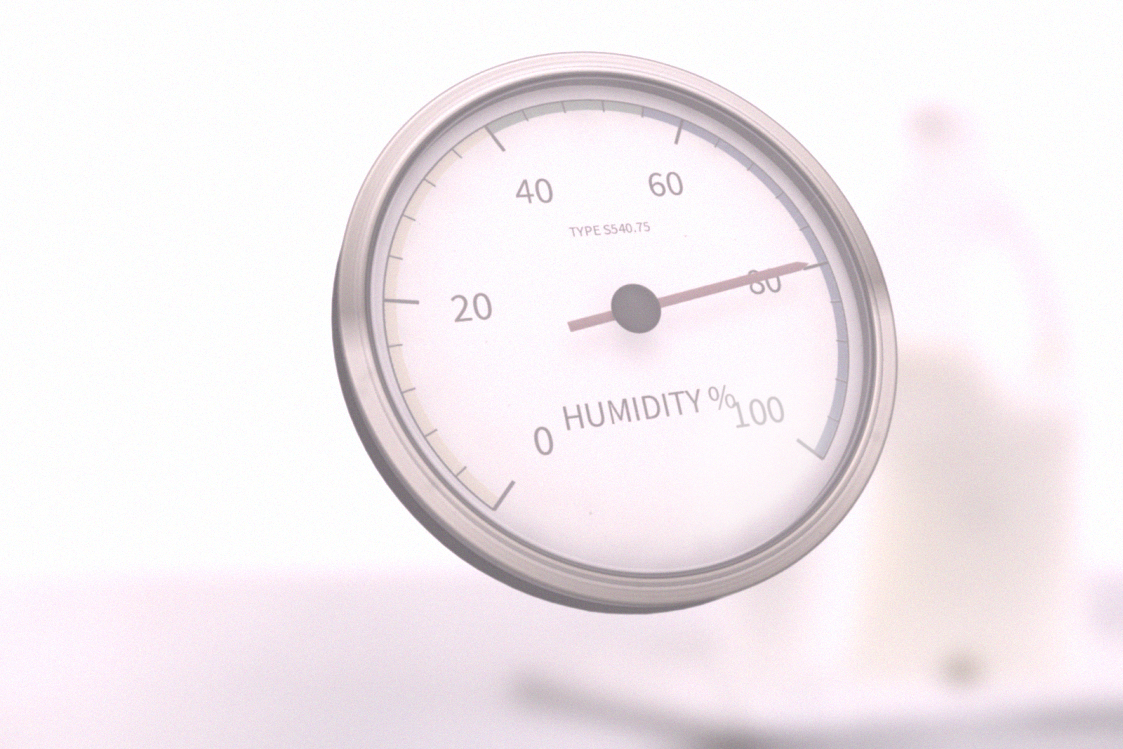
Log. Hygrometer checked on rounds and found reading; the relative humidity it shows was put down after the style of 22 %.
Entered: 80 %
